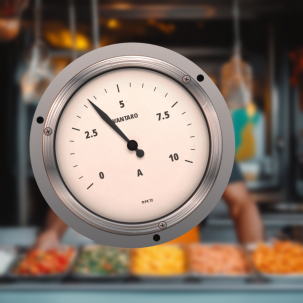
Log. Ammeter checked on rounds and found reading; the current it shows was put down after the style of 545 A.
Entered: 3.75 A
